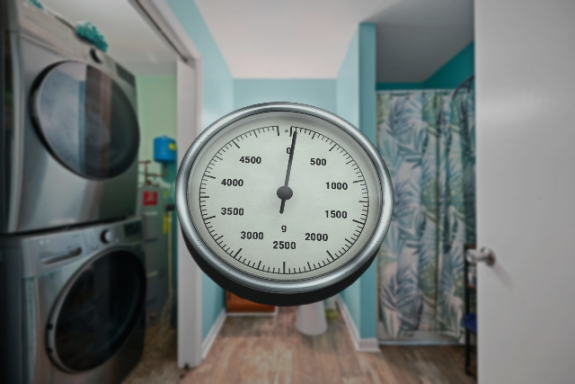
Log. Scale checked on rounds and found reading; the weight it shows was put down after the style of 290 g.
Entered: 50 g
